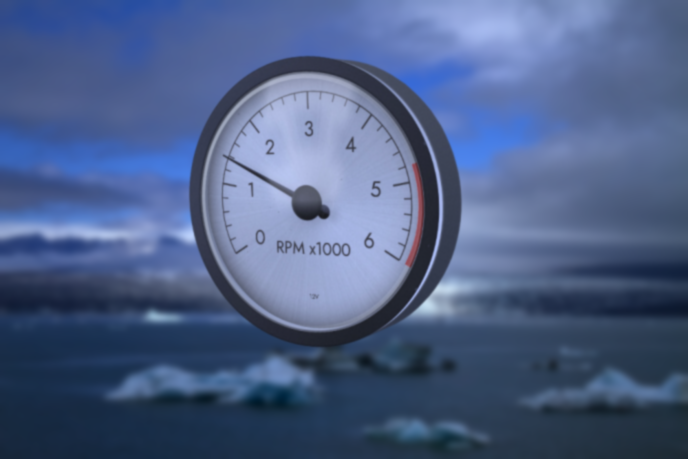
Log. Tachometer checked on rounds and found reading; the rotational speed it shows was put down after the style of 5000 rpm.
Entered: 1400 rpm
